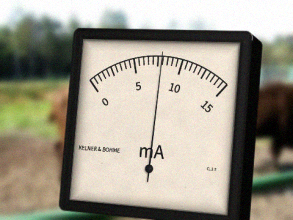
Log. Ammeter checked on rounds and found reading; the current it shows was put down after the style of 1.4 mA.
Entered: 8 mA
